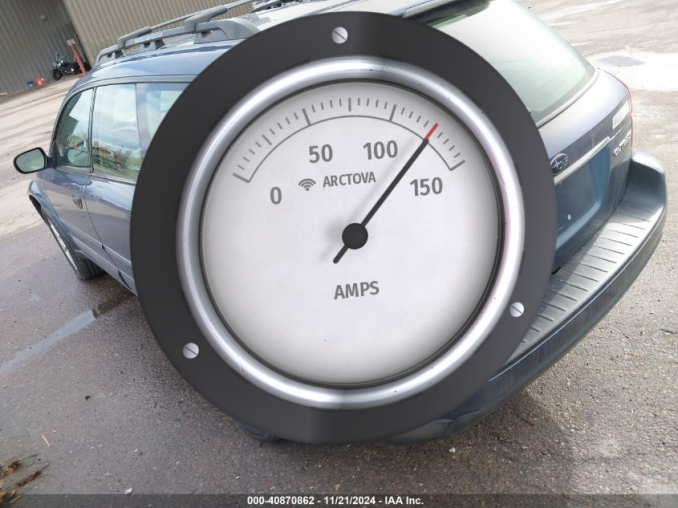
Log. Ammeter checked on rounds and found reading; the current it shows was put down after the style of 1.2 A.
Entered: 125 A
